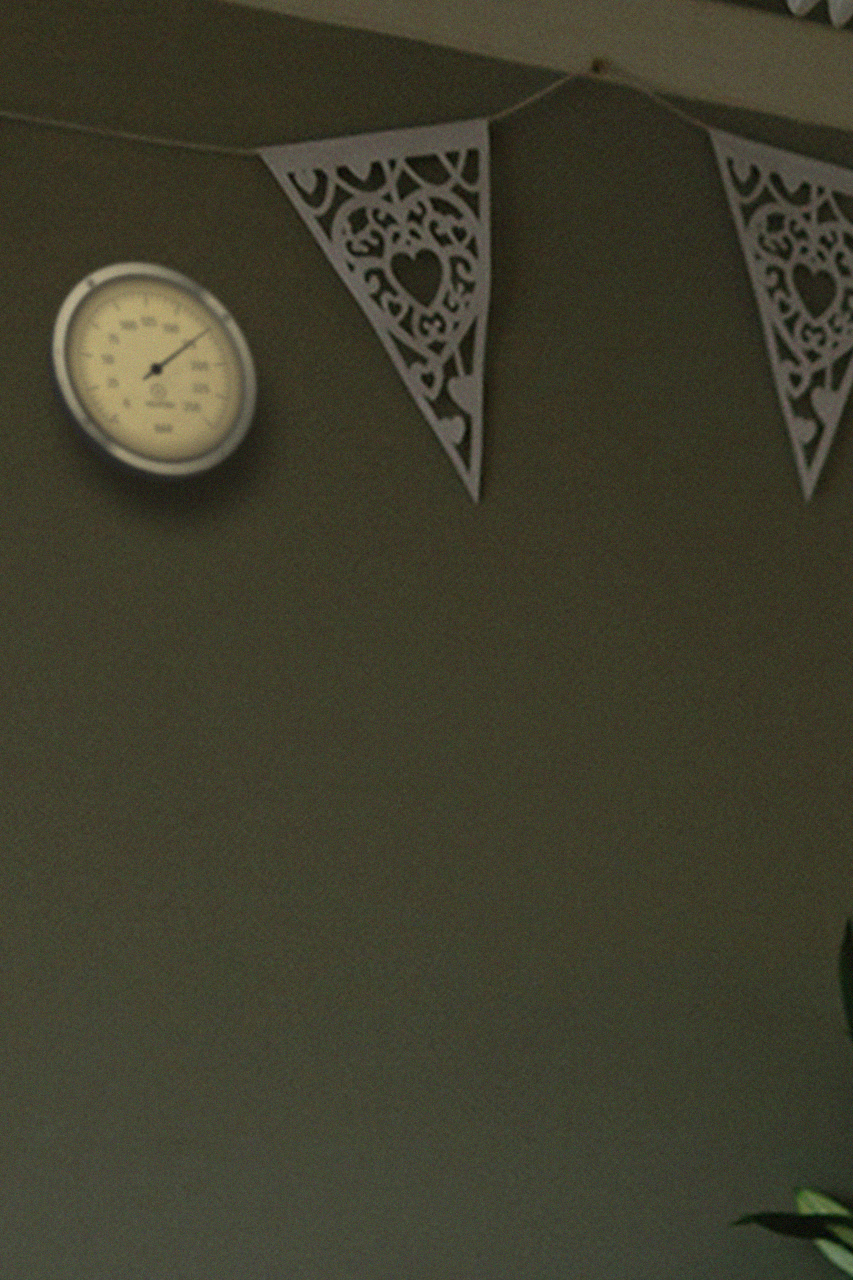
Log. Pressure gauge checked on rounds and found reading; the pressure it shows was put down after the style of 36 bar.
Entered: 175 bar
